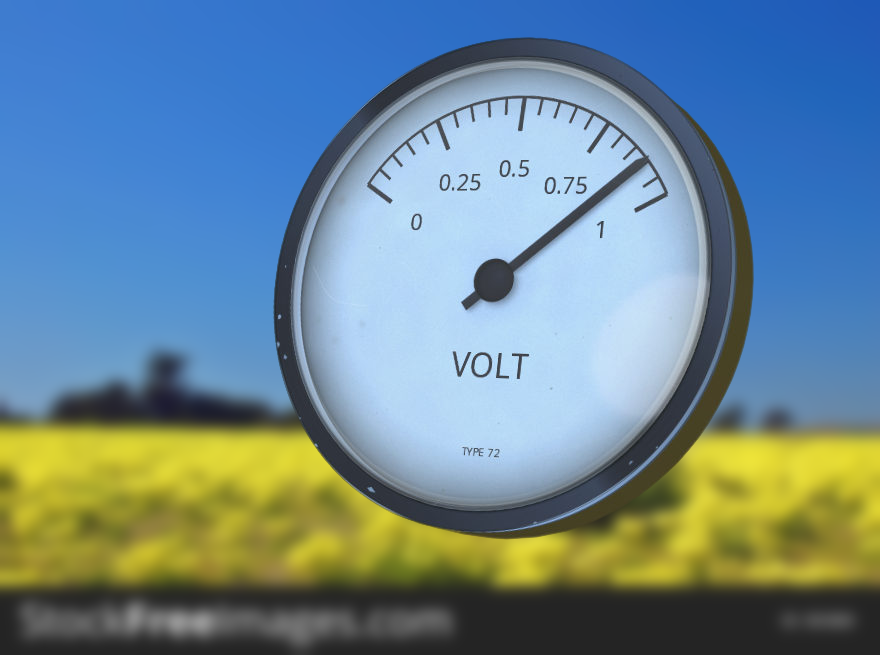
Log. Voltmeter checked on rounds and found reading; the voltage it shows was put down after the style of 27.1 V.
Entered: 0.9 V
